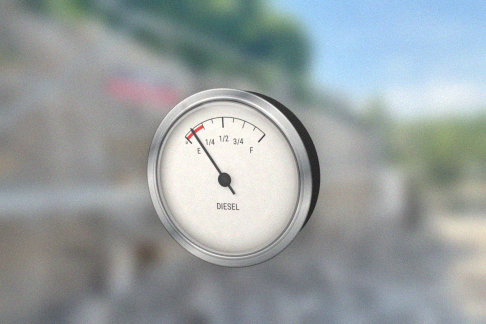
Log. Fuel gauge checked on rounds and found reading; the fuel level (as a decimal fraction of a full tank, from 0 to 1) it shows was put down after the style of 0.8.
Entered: 0.125
